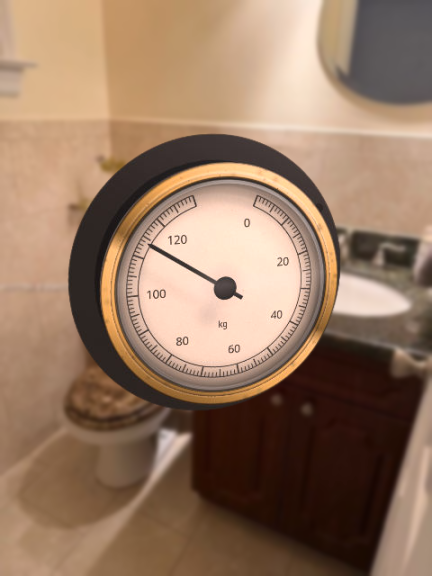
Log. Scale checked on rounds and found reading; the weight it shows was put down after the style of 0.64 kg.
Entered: 114 kg
